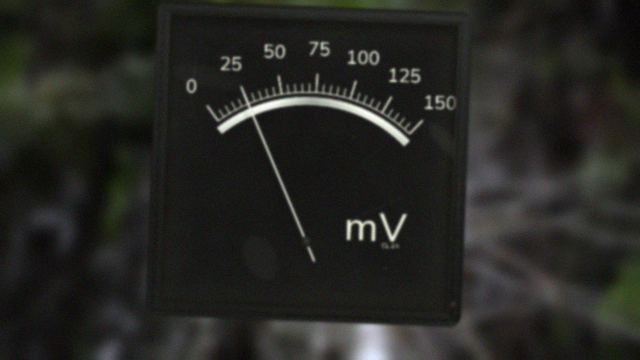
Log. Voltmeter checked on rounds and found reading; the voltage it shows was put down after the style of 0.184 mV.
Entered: 25 mV
